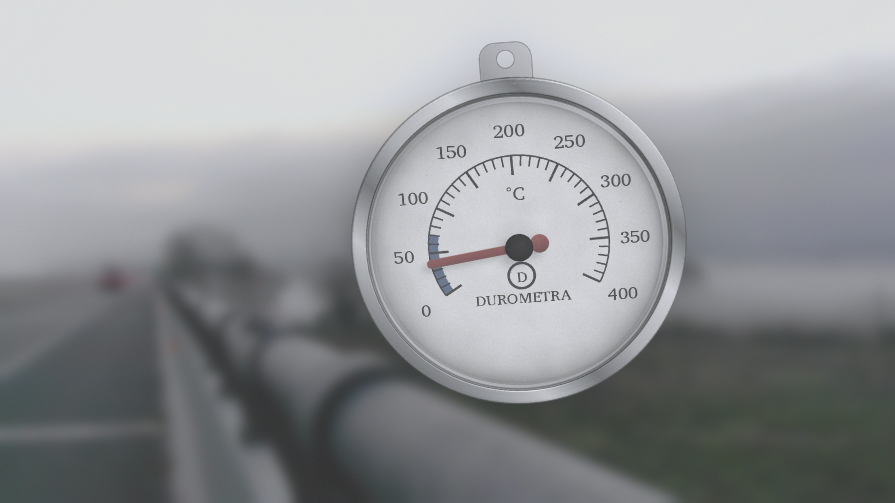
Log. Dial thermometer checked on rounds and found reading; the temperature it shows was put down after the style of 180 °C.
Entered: 40 °C
